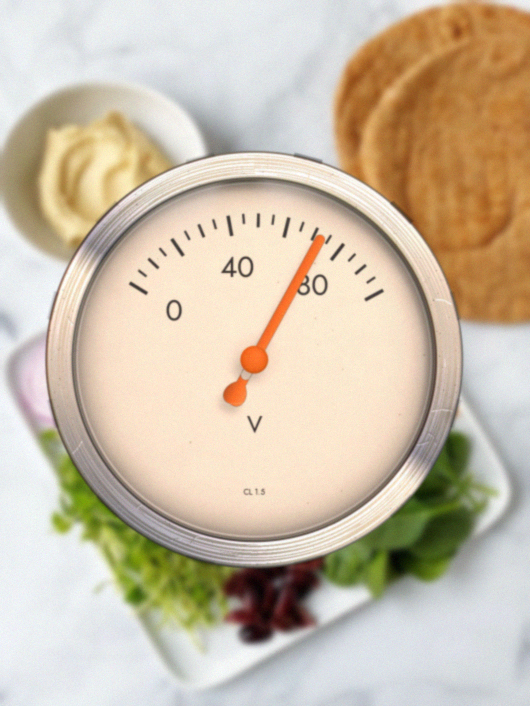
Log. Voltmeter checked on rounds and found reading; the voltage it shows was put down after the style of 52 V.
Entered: 72.5 V
